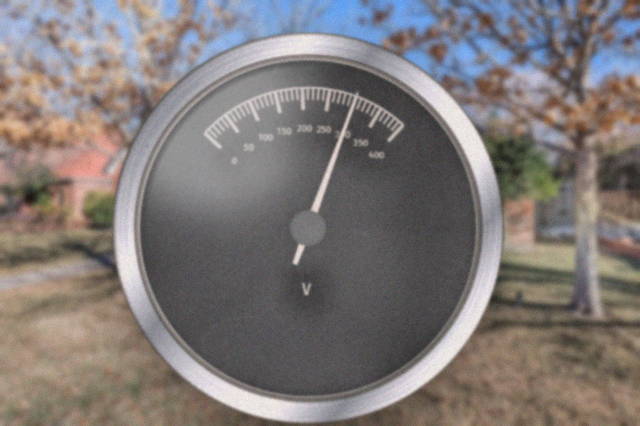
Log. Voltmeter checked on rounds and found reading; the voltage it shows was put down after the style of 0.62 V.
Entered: 300 V
